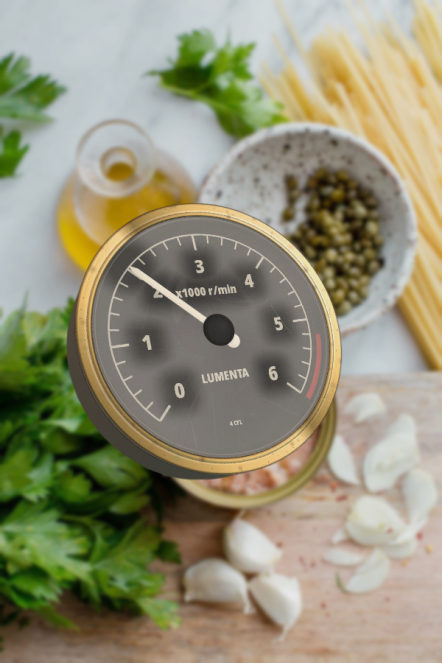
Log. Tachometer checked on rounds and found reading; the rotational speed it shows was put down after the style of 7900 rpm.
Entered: 2000 rpm
